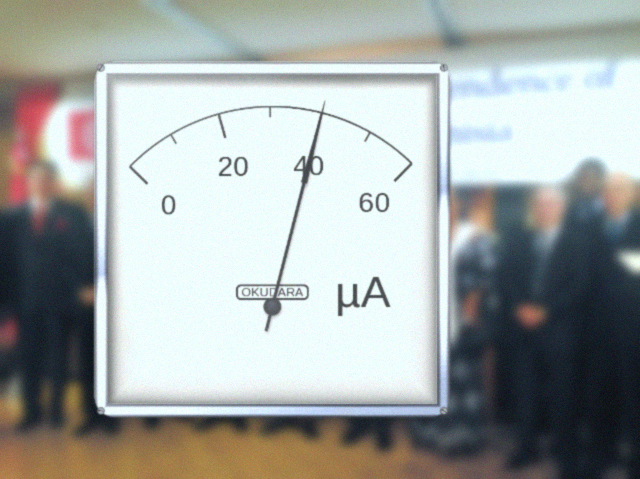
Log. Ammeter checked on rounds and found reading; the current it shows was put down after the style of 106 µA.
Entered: 40 µA
